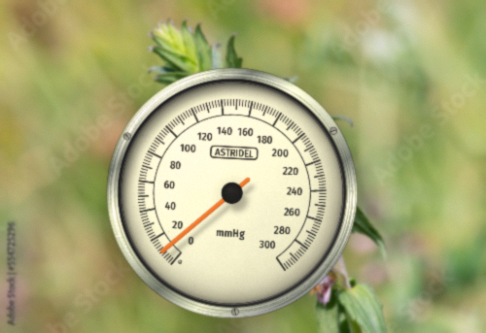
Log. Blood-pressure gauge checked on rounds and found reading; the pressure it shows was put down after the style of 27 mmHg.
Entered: 10 mmHg
